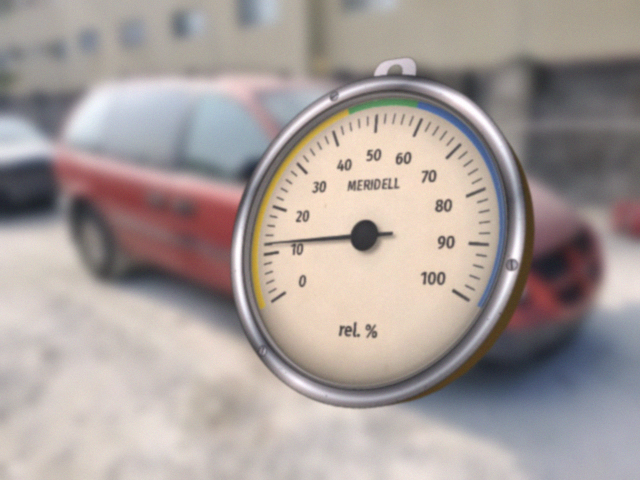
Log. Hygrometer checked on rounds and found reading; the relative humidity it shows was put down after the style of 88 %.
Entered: 12 %
